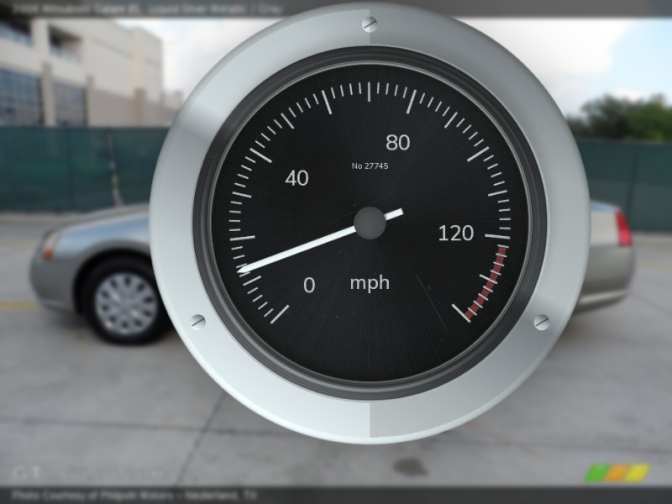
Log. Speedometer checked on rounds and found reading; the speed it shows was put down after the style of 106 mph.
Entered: 13 mph
